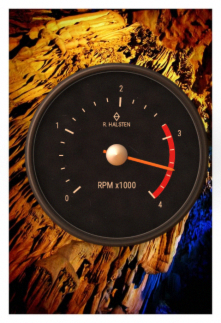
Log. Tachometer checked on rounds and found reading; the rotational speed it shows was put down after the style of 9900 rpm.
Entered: 3500 rpm
